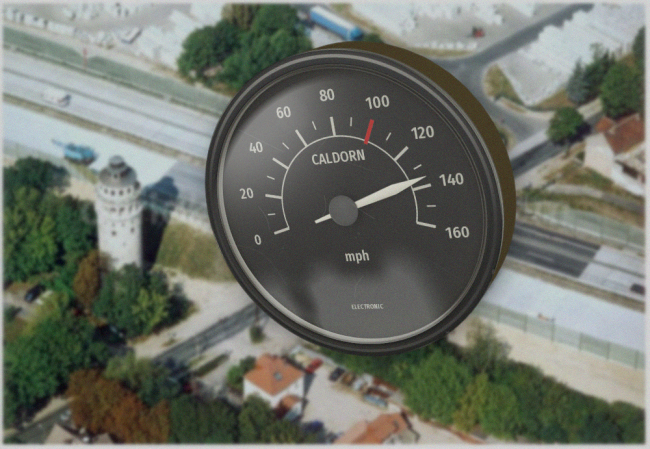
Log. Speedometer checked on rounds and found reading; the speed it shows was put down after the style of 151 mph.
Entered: 135 mph
